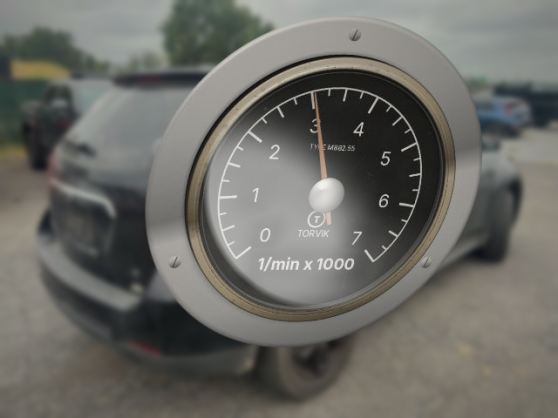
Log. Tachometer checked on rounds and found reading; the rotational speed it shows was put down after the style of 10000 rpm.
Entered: 3000 rpm
